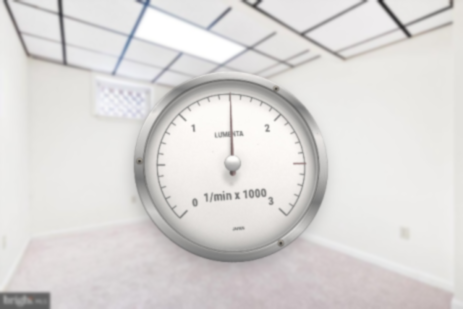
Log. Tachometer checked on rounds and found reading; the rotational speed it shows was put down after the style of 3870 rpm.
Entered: 1500 rpm
